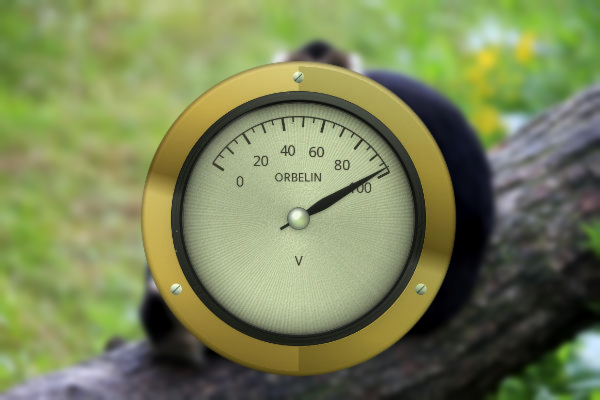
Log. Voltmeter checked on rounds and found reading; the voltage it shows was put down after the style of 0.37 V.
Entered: 97.5 V
